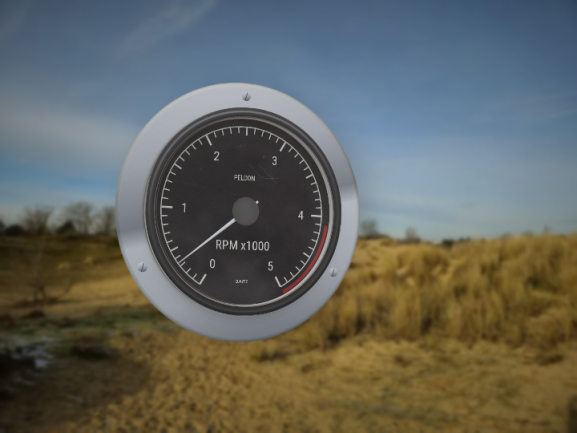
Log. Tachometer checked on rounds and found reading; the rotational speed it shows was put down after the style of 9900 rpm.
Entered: 350 rpm
